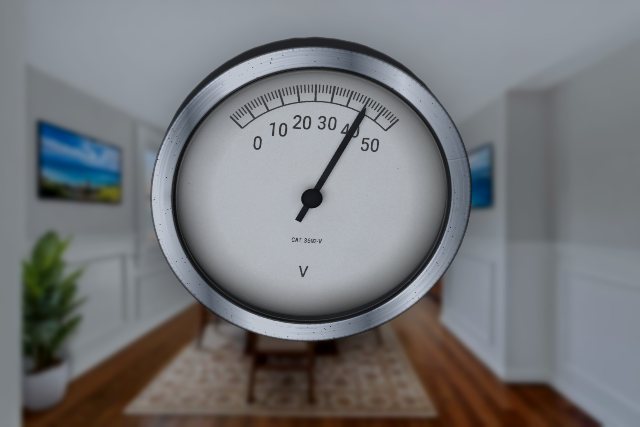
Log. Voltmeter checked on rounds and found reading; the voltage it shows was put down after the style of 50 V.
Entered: 40 V
